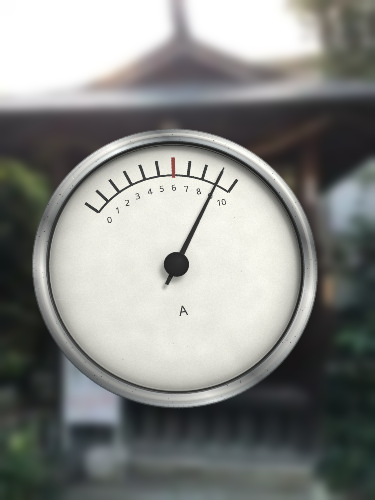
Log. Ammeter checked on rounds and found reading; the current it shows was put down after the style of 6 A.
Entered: 9 A
